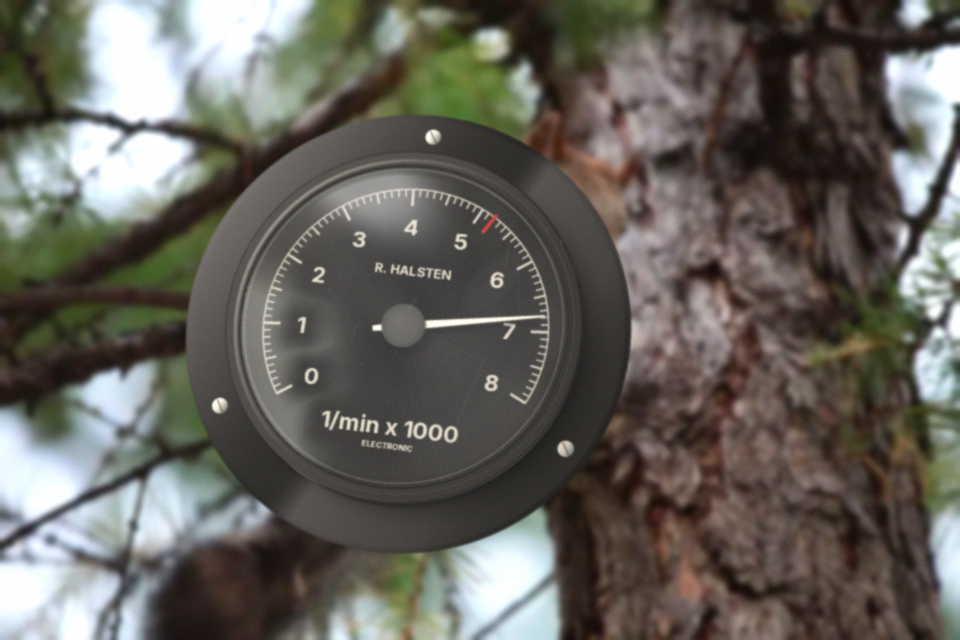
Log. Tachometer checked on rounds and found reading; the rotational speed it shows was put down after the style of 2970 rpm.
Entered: 6800 rpm
